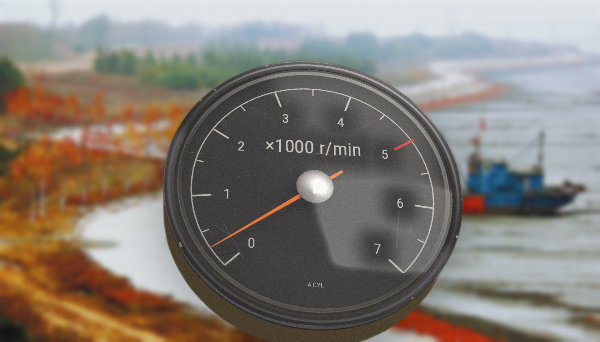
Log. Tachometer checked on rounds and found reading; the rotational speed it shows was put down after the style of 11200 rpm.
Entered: 250 rpm
